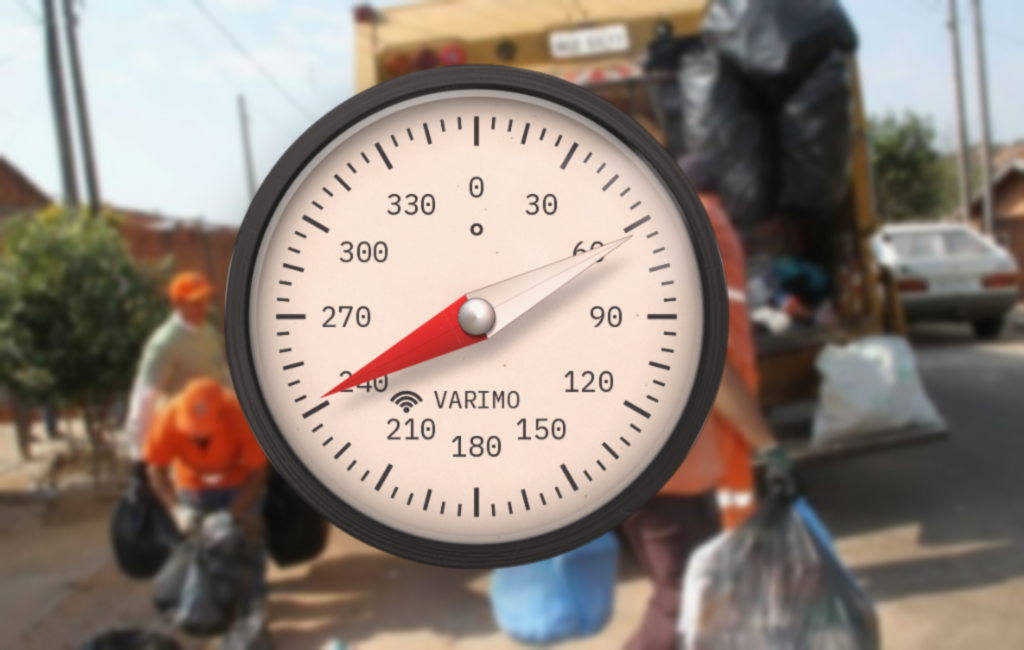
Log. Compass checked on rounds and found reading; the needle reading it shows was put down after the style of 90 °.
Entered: 242.5 °
